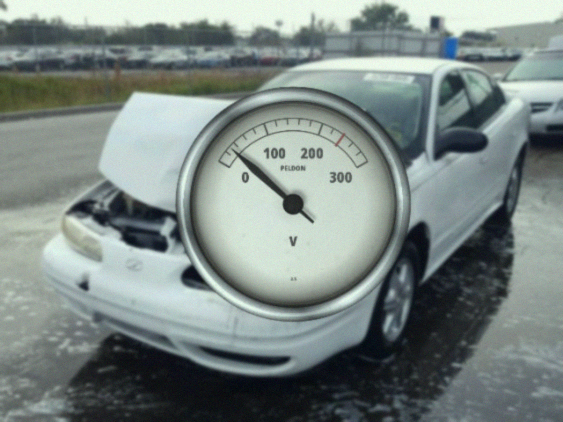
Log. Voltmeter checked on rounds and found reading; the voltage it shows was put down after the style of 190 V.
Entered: 30 V
